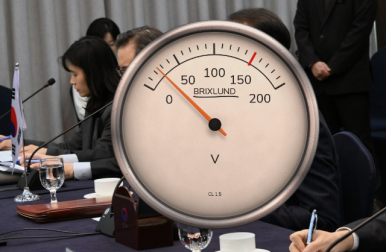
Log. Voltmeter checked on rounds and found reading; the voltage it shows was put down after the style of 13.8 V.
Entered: 25 V
